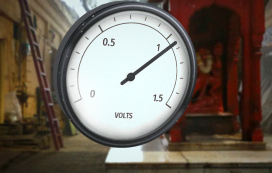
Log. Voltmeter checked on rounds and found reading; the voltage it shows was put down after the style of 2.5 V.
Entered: 1.05 V
